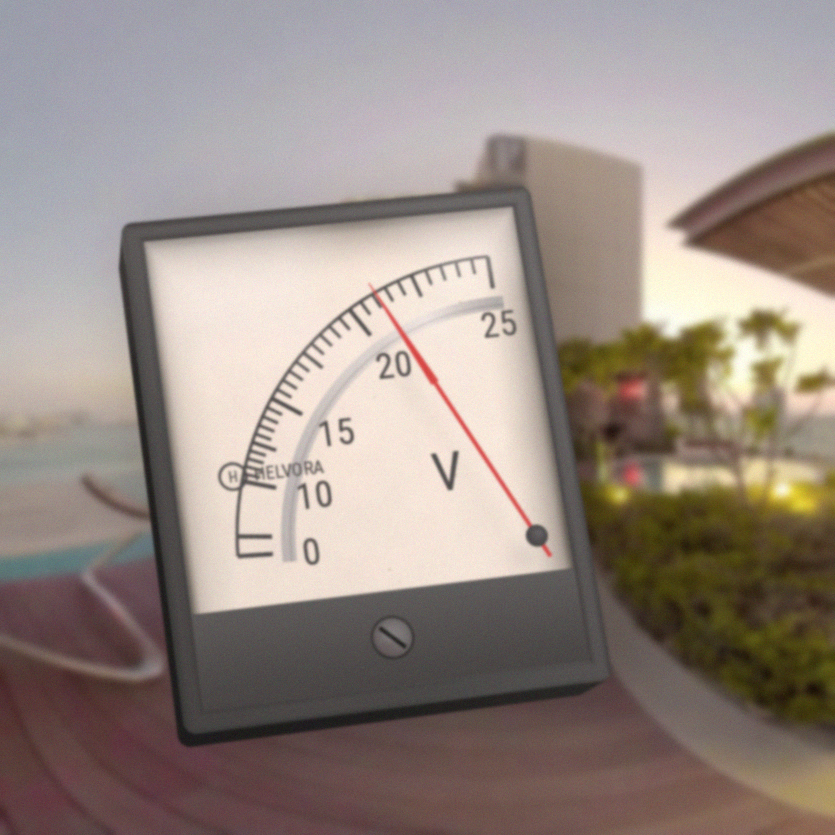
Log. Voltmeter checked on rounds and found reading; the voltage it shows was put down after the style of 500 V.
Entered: 21 V
